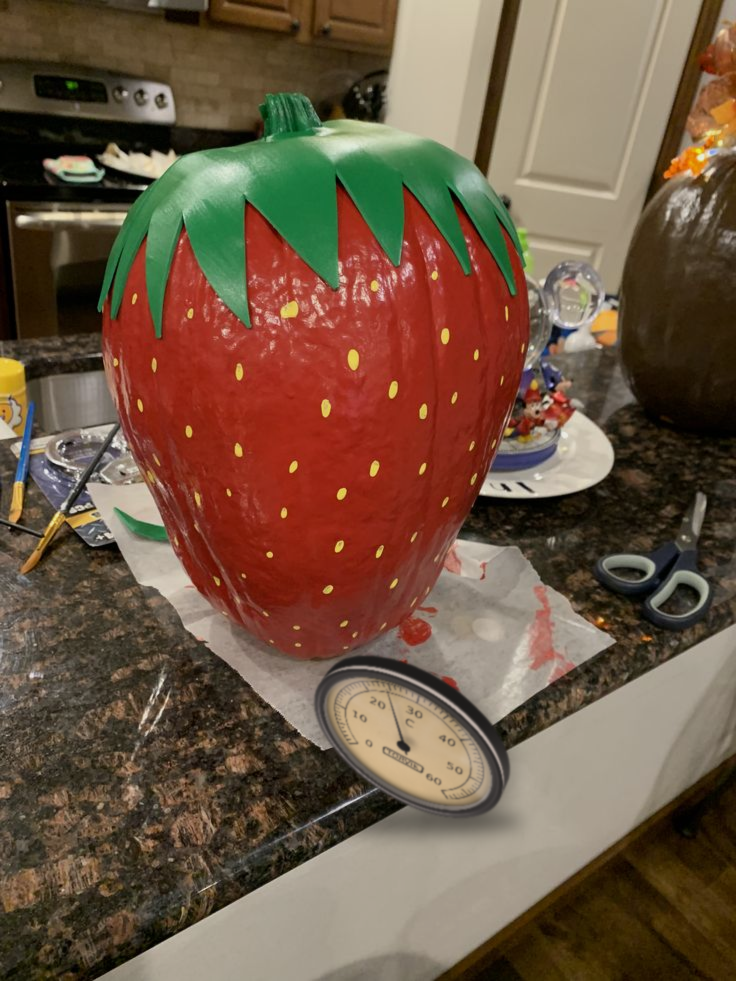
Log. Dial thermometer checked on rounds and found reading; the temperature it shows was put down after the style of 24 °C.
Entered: 25 °C
